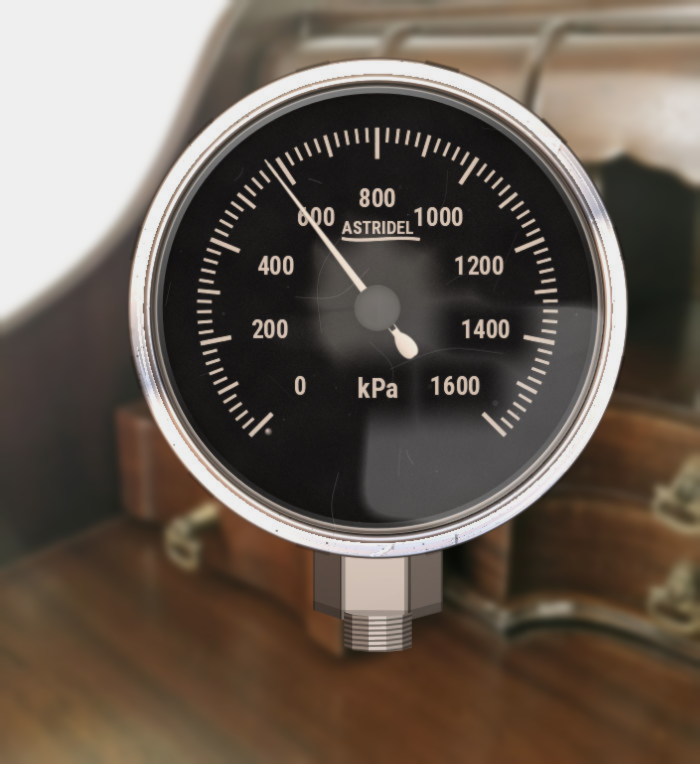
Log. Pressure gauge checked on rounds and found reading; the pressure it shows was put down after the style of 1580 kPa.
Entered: 580 kPa
